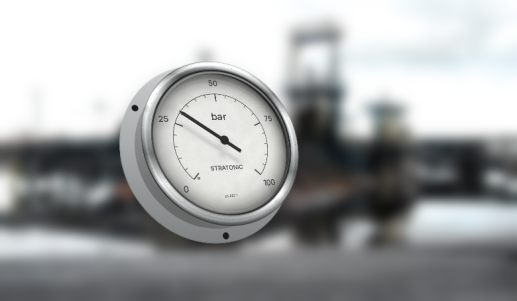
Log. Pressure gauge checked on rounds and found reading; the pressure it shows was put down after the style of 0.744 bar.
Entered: 30 bar
